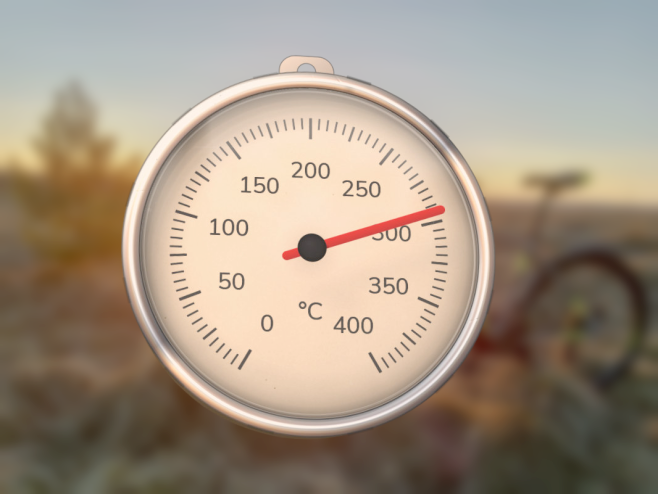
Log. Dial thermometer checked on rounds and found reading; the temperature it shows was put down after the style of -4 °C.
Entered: 295 °C
